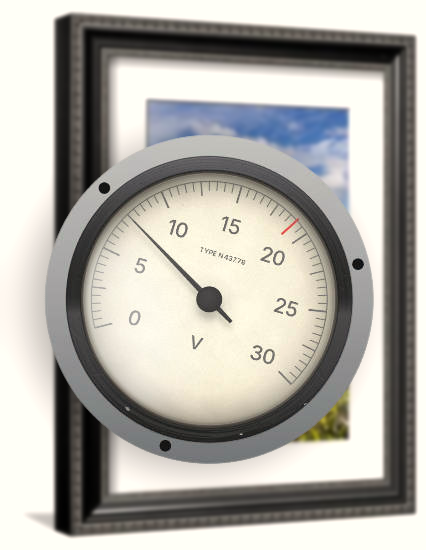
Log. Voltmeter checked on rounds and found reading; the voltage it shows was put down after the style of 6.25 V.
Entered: 7.5 V
